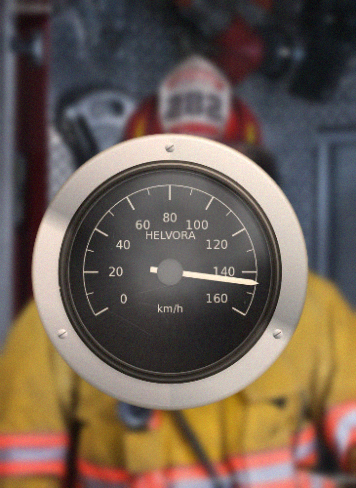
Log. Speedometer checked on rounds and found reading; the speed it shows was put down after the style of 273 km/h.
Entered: 145 km/h
